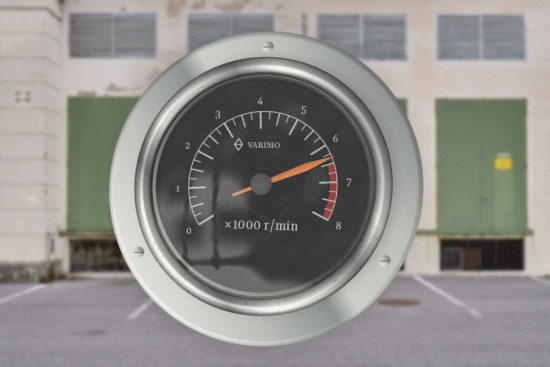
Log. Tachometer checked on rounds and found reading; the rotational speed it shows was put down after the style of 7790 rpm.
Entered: 6375 rpm
